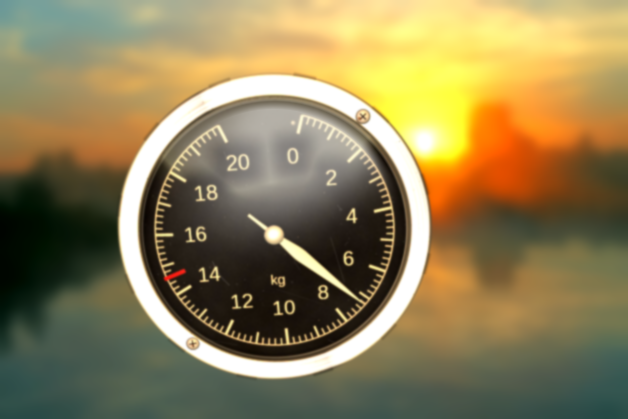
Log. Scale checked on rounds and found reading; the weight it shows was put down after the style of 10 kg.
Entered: 7.2 kg
